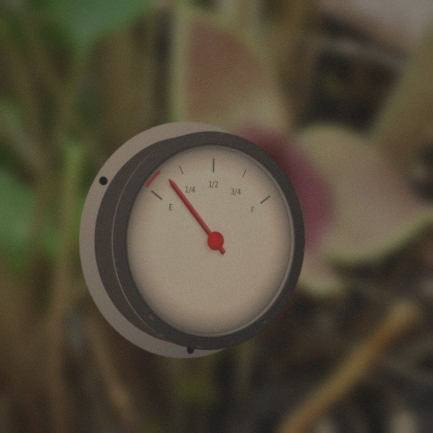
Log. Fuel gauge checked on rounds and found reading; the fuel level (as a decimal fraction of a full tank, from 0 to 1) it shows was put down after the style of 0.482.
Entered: 0.125
